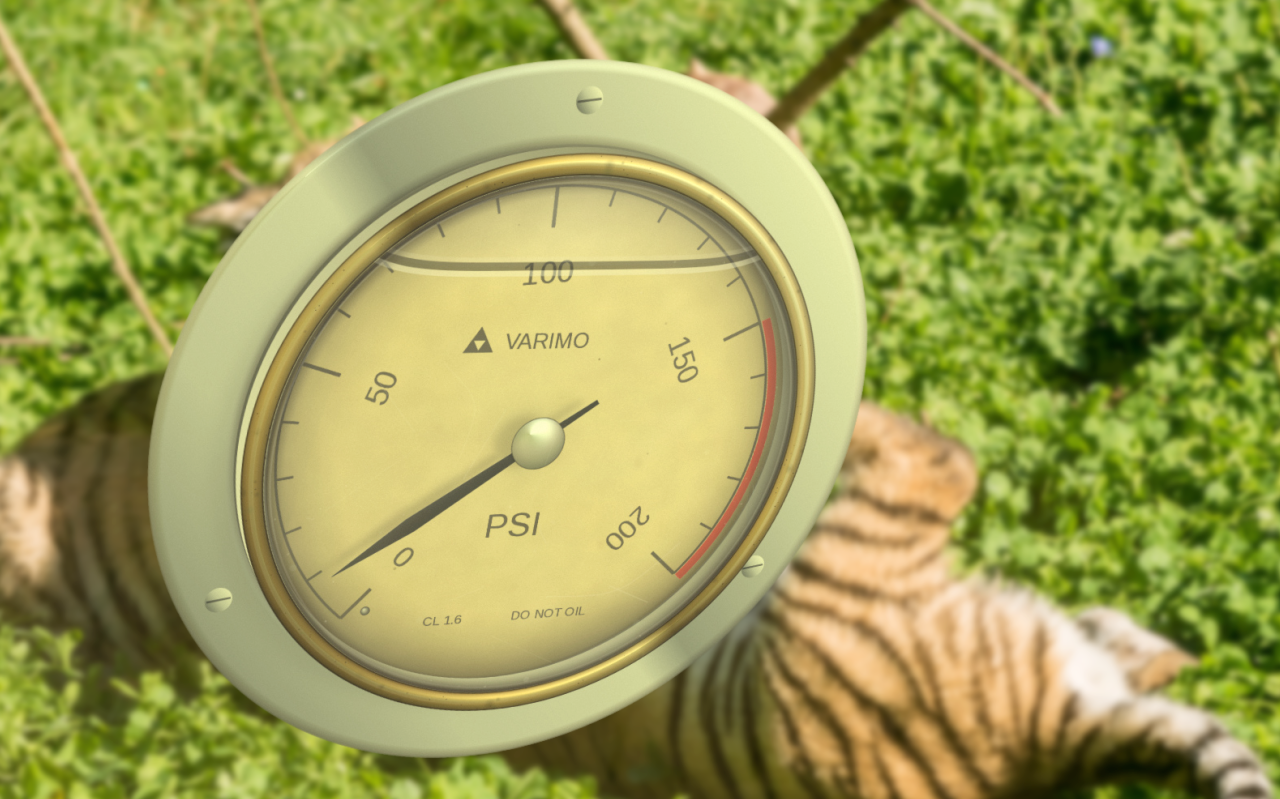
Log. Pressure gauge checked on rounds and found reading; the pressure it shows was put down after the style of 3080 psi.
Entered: 10 psi
